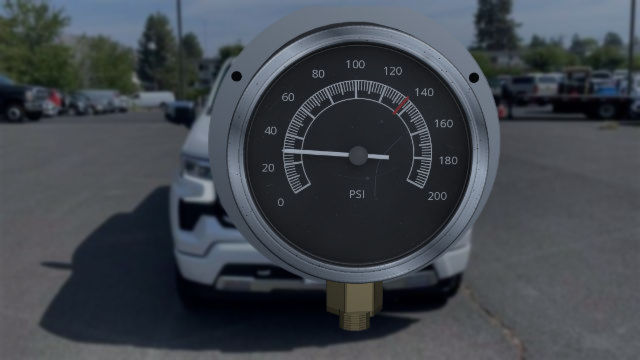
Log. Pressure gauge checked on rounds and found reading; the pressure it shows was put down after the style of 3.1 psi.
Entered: 30 psi
